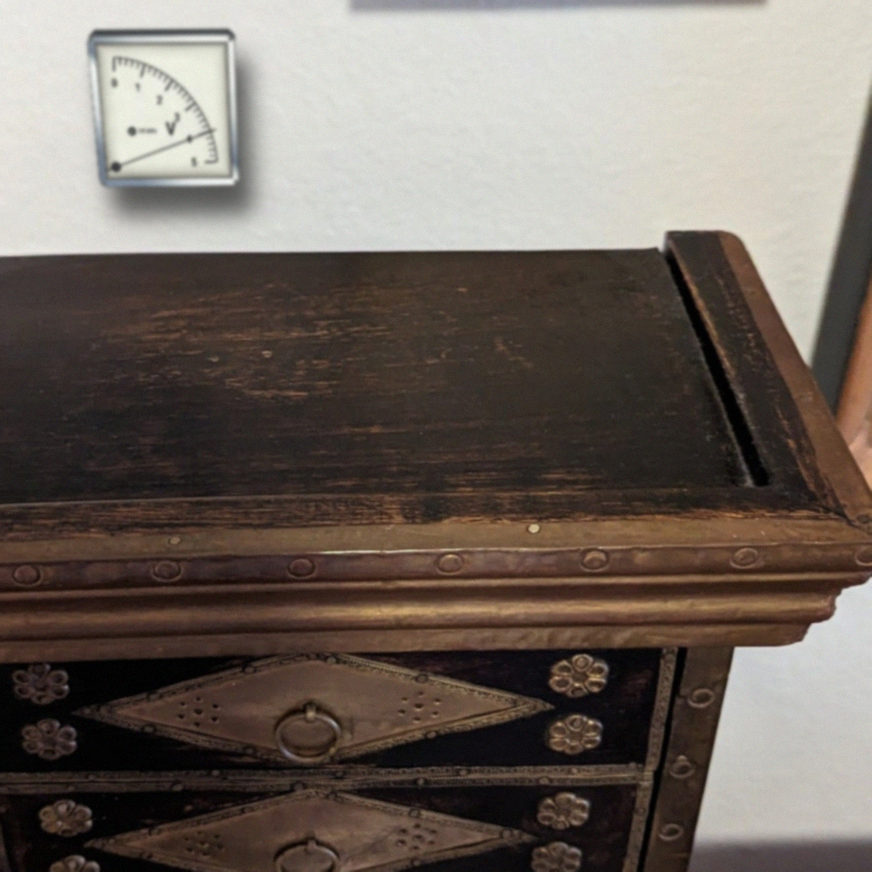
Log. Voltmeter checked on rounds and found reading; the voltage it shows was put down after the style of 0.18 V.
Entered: 4 V
